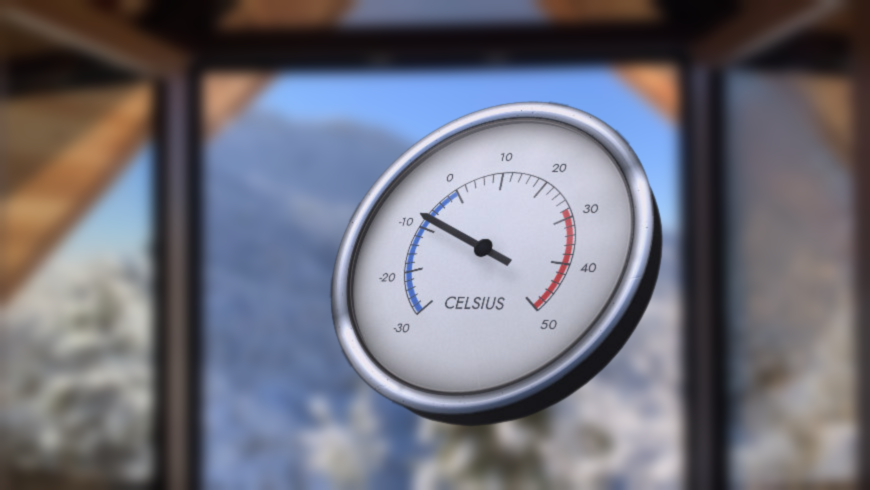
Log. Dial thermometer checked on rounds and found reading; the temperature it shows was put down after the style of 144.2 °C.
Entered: -8 °C
